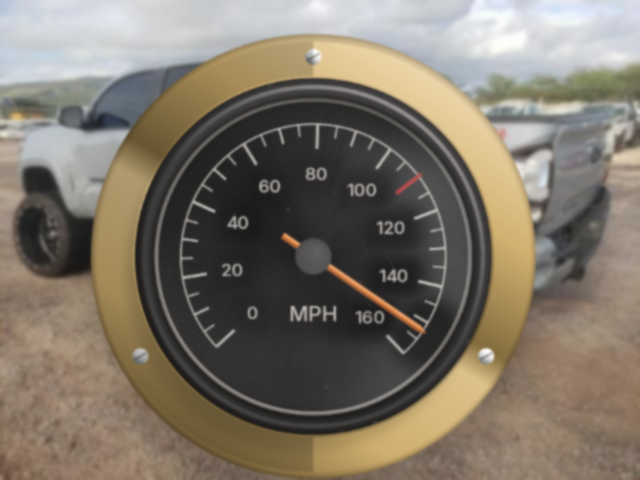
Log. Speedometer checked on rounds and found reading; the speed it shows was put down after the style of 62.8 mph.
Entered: 152.5 mph
